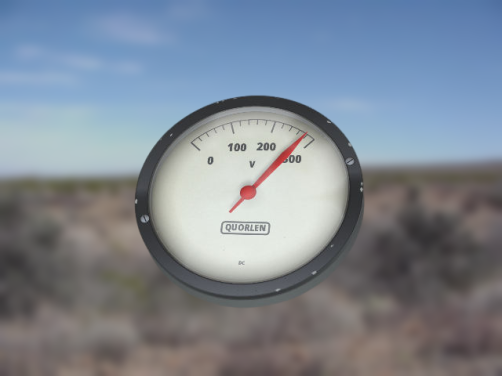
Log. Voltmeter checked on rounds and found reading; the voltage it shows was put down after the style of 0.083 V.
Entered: 280 V
